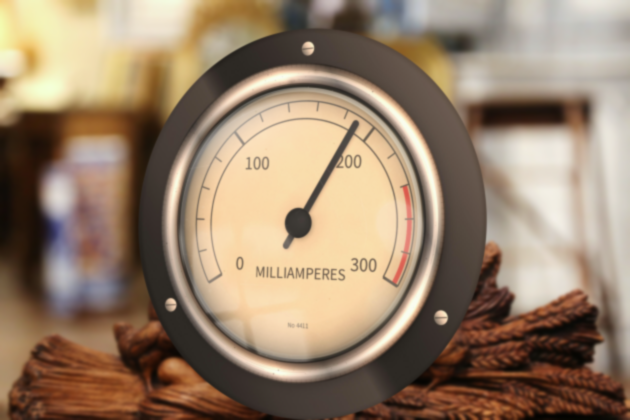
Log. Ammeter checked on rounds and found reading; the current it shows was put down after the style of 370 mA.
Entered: 190 mA
